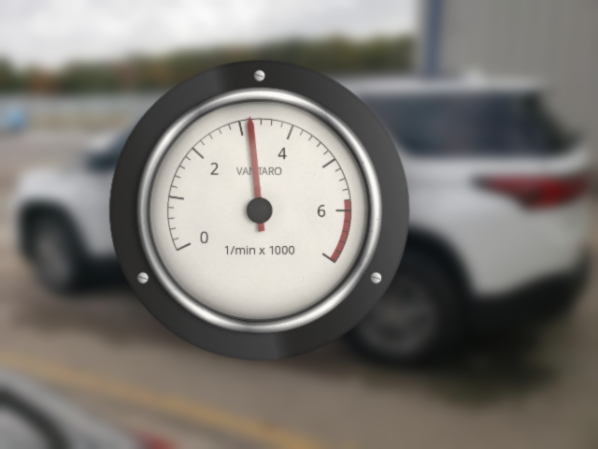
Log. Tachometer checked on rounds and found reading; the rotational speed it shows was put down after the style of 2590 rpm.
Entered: 3200 rpm
